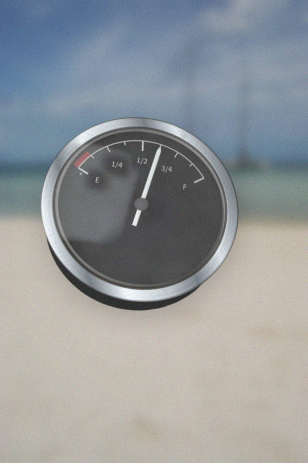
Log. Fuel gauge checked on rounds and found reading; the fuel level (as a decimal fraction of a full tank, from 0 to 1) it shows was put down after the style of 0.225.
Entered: 0.625
